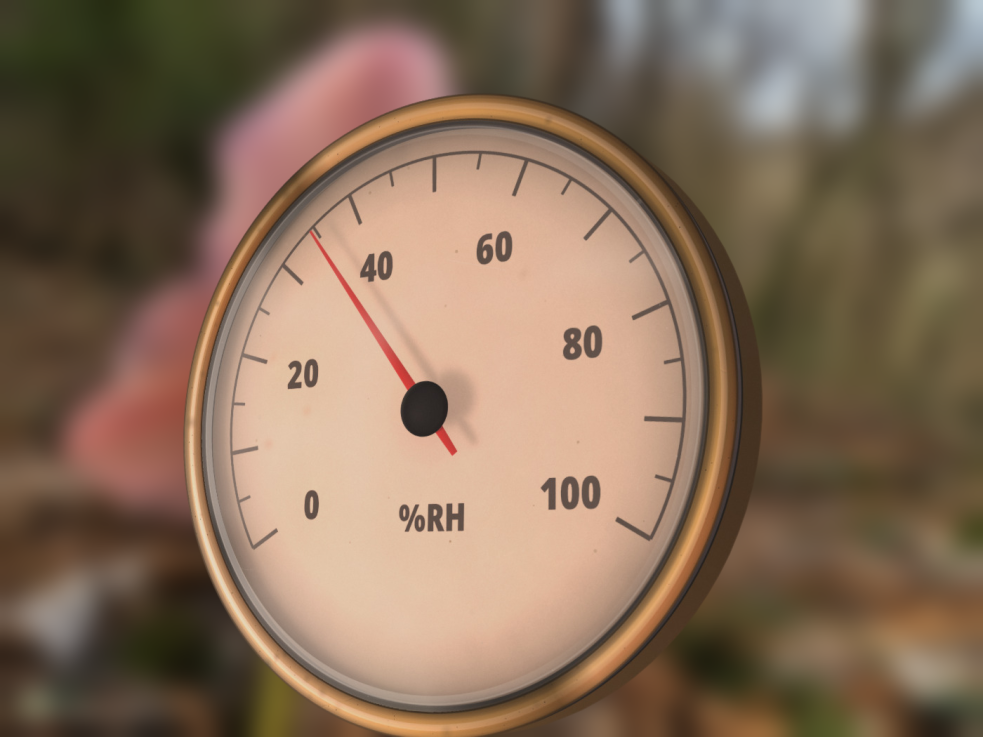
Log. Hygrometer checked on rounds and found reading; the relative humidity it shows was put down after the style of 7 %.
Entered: 35 %
